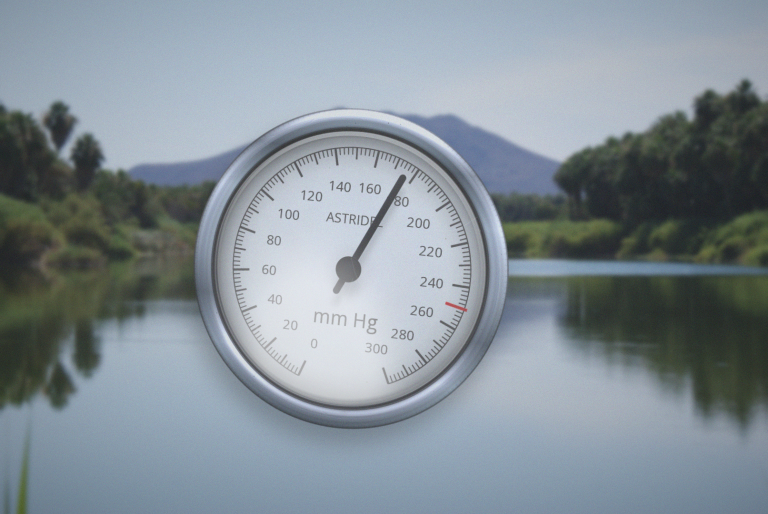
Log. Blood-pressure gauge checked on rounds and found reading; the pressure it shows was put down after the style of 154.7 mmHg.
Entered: 176 mmHg
